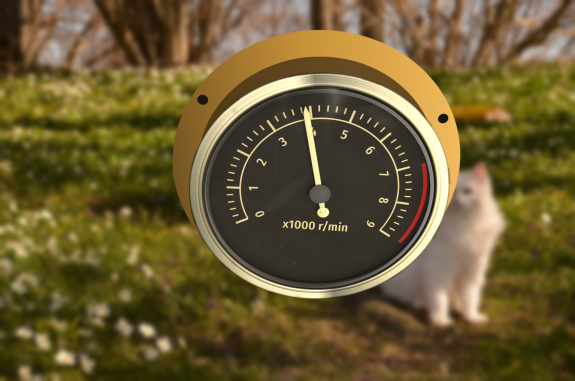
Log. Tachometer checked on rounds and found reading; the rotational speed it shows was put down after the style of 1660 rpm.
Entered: 3900 rpm
